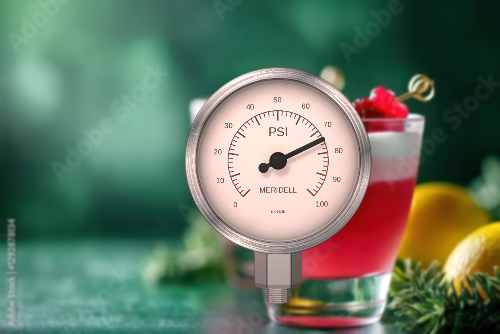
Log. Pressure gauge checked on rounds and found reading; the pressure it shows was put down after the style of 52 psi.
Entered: 74 psi
